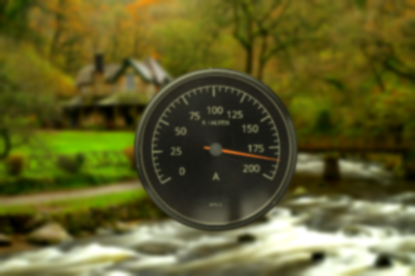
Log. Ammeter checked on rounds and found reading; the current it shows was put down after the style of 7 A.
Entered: 185 A
